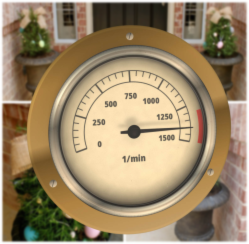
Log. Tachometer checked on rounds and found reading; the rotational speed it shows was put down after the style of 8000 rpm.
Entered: 1400 rpm
